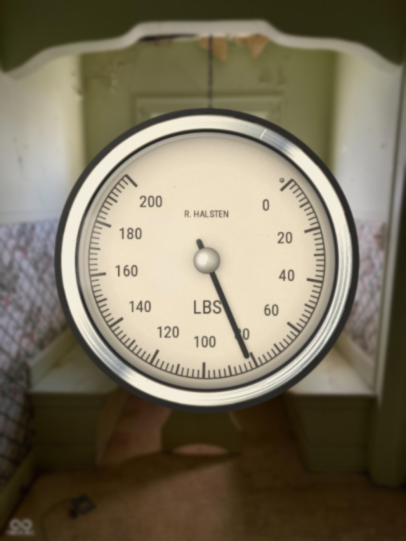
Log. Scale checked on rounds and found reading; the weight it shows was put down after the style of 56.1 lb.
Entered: 82 lb
